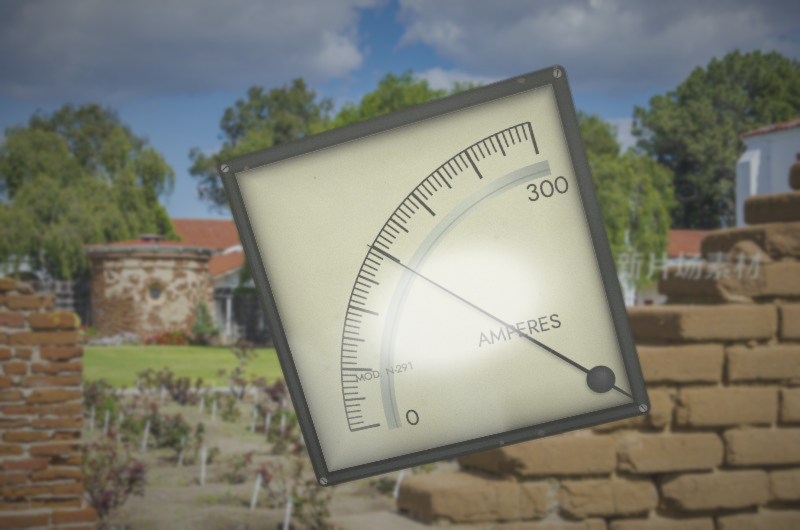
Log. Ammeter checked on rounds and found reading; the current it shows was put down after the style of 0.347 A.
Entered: 150 A
